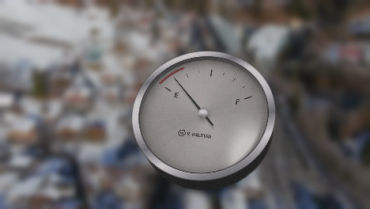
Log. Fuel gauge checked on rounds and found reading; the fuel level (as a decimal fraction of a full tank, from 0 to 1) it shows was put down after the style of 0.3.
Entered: 0.125
